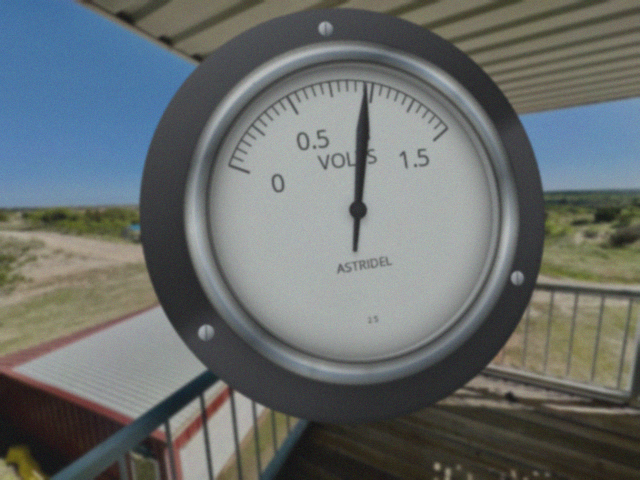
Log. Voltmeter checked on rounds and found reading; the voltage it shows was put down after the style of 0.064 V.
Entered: 0.95 V
